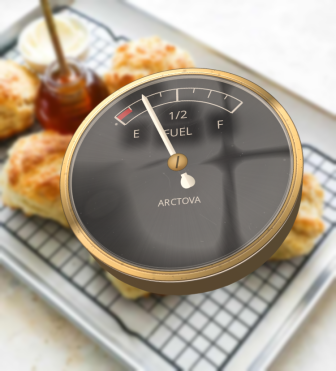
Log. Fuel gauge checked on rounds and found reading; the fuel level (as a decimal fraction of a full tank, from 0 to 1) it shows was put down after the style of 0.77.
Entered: 0.25
